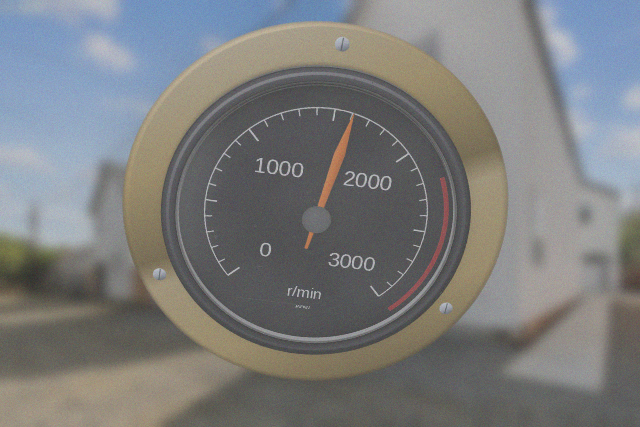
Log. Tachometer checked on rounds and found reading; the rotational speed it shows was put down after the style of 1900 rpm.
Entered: 1600 rpm
